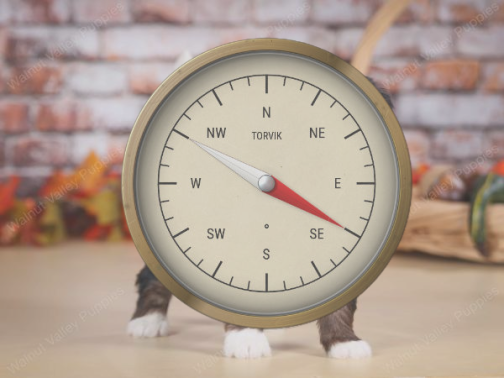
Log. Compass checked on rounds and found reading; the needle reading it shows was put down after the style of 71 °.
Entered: 120 °
